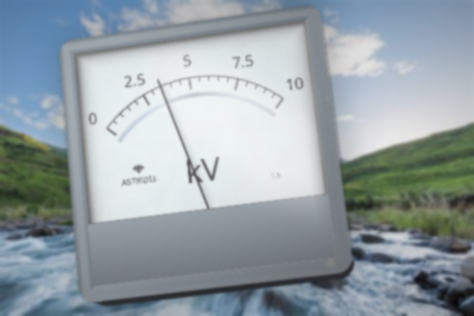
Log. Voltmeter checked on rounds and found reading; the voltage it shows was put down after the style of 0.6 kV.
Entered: 3.5 kV
